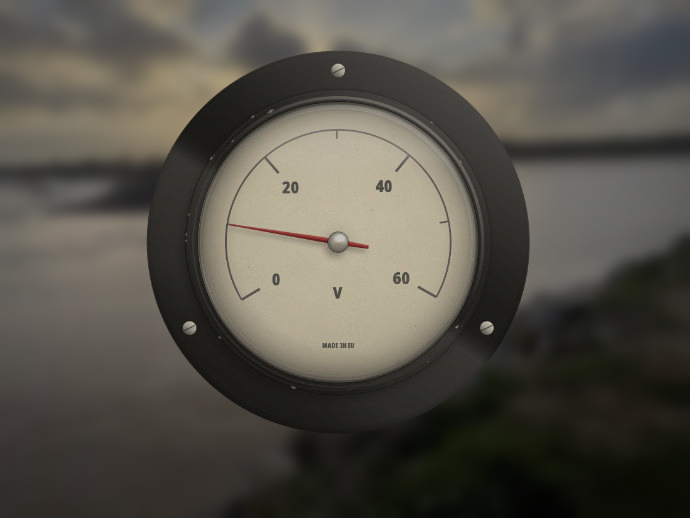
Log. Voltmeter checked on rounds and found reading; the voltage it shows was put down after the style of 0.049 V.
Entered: 10 V
